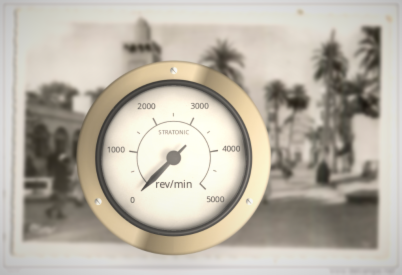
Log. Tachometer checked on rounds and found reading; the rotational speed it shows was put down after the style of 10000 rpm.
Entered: 0 rpm
